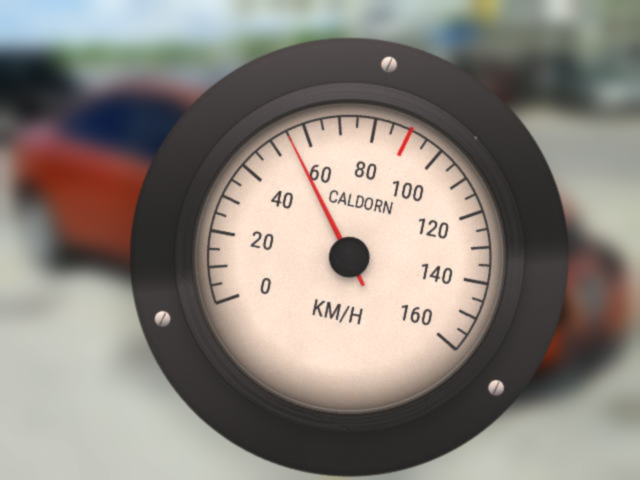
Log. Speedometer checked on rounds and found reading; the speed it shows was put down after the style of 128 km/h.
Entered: 55 km/h
